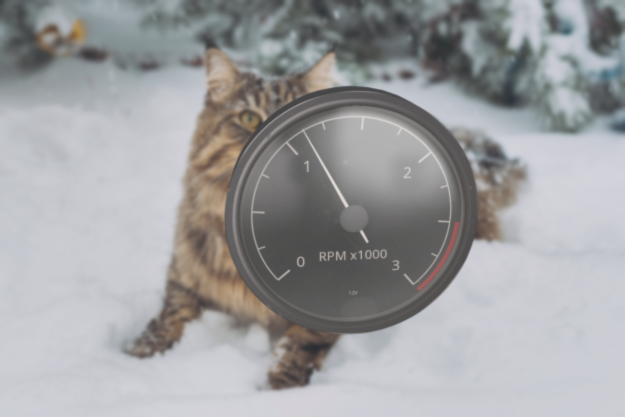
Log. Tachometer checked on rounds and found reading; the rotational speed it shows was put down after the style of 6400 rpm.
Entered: 1125 rpm
